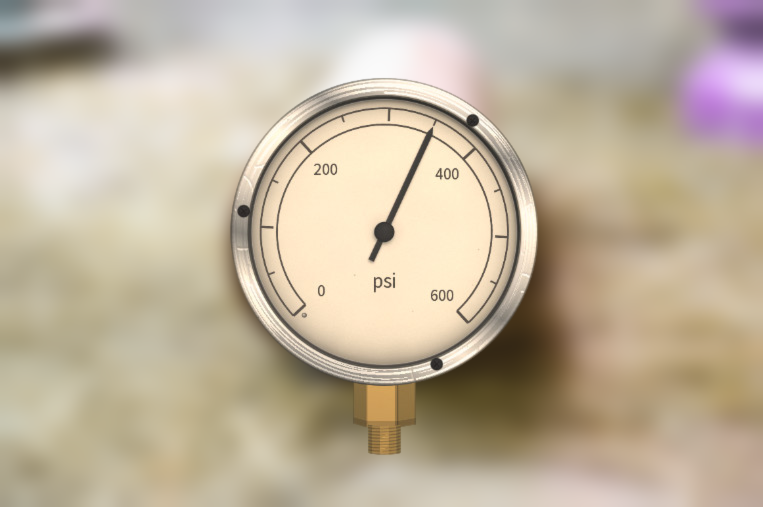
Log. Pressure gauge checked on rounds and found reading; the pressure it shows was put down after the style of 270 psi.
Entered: 350 psi
